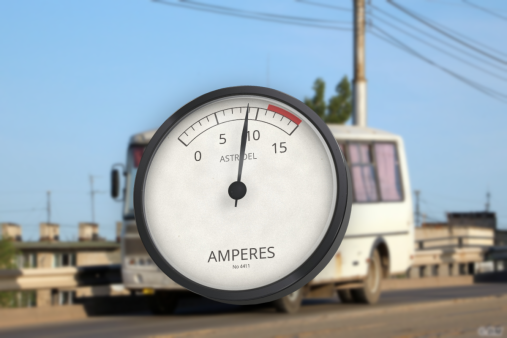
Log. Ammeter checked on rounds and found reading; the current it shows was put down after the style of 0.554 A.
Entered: 9 A
